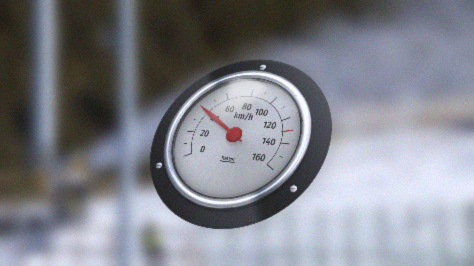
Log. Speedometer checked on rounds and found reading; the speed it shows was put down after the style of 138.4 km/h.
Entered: 40 km/h
